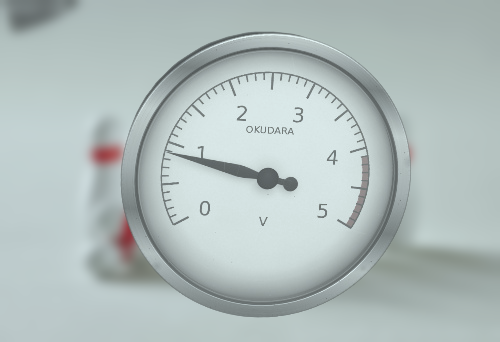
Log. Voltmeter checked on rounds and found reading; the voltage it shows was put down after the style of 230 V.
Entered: 0.9 V
